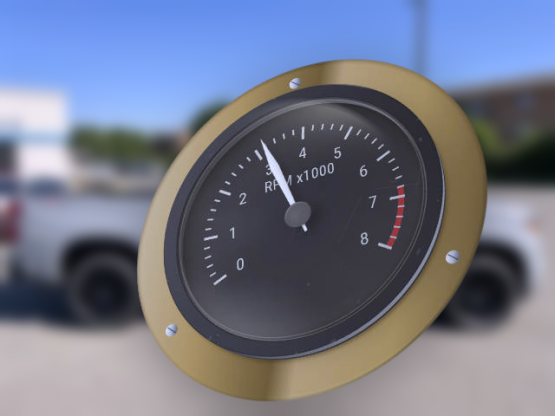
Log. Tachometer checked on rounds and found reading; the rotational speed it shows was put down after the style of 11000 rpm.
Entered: 3200 rpm
